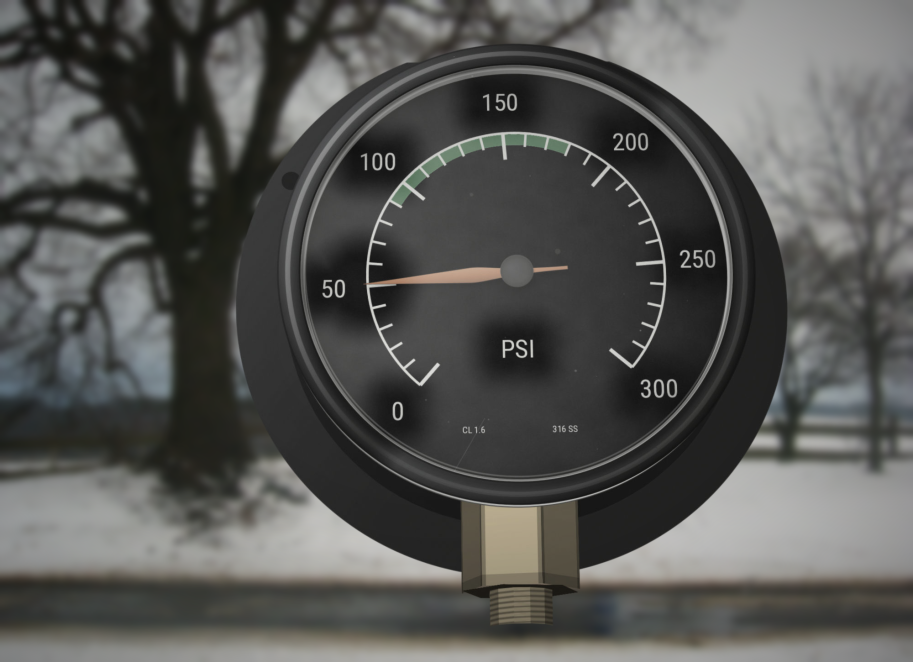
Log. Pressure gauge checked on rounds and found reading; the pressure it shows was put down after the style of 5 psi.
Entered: 50 psi
